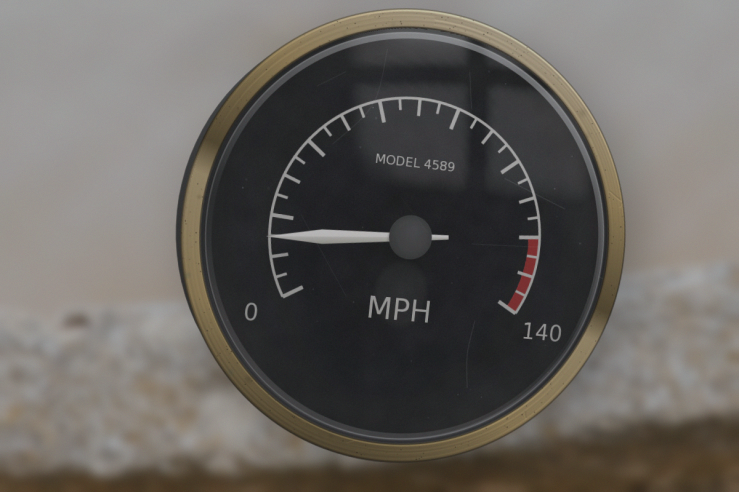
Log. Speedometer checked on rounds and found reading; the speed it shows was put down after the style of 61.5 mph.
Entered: 15 mph
